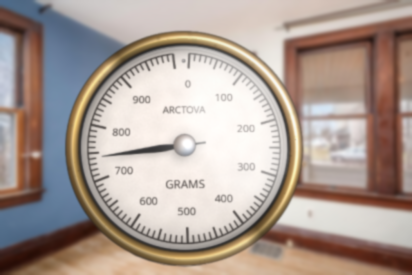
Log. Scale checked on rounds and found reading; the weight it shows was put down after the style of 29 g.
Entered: 740 g
